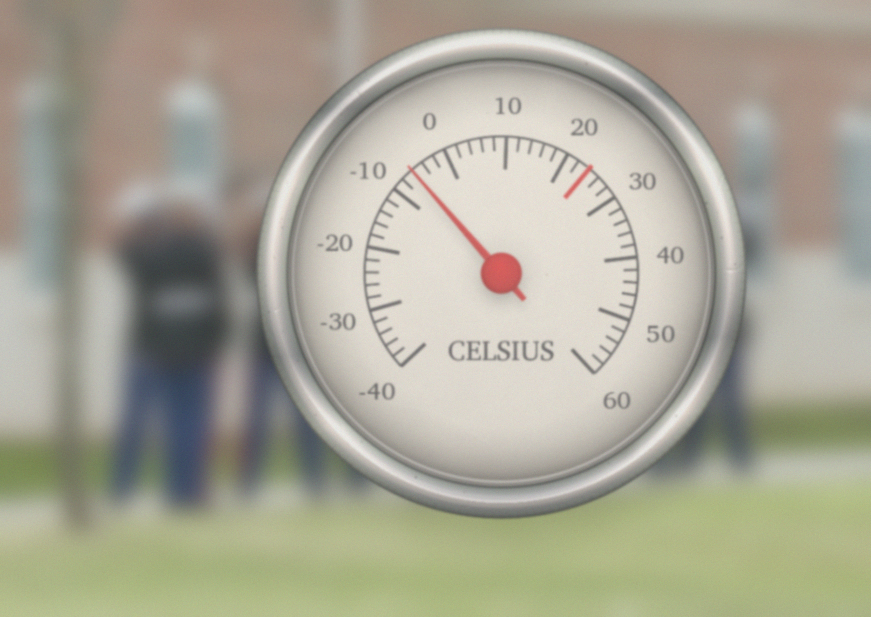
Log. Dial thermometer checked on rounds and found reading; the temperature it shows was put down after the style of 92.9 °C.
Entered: -6 °C
